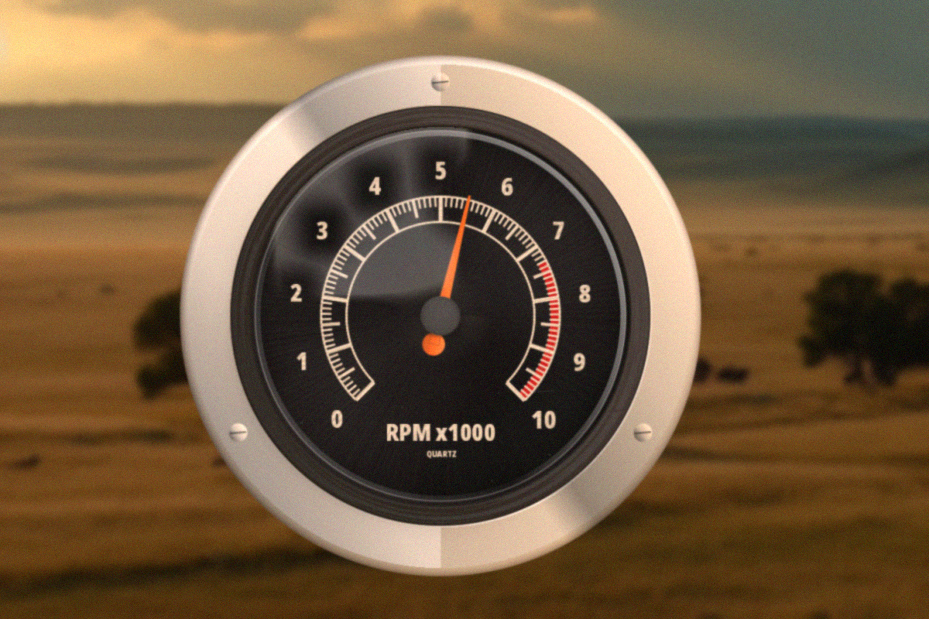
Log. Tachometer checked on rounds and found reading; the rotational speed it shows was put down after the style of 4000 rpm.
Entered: 5500 rpm
